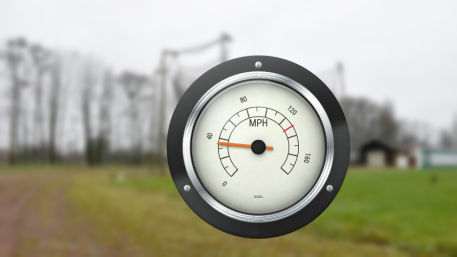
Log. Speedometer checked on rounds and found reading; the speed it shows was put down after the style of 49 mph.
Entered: 35 mph
